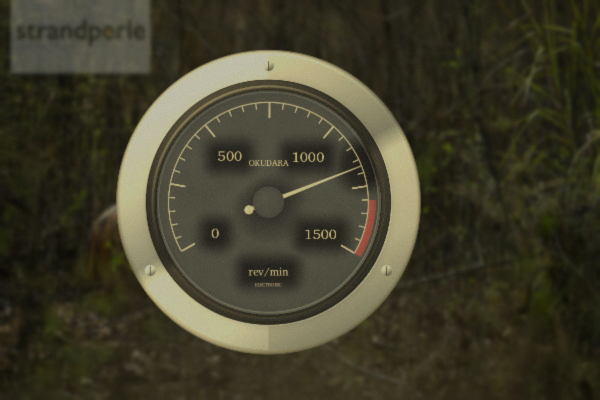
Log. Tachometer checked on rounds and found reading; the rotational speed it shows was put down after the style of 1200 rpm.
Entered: 1175 rpm
